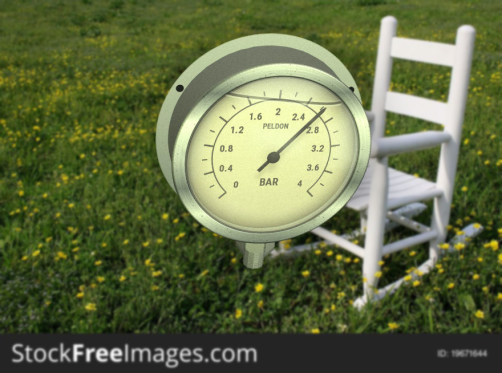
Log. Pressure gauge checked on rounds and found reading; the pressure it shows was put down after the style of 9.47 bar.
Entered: 2.6 bar
